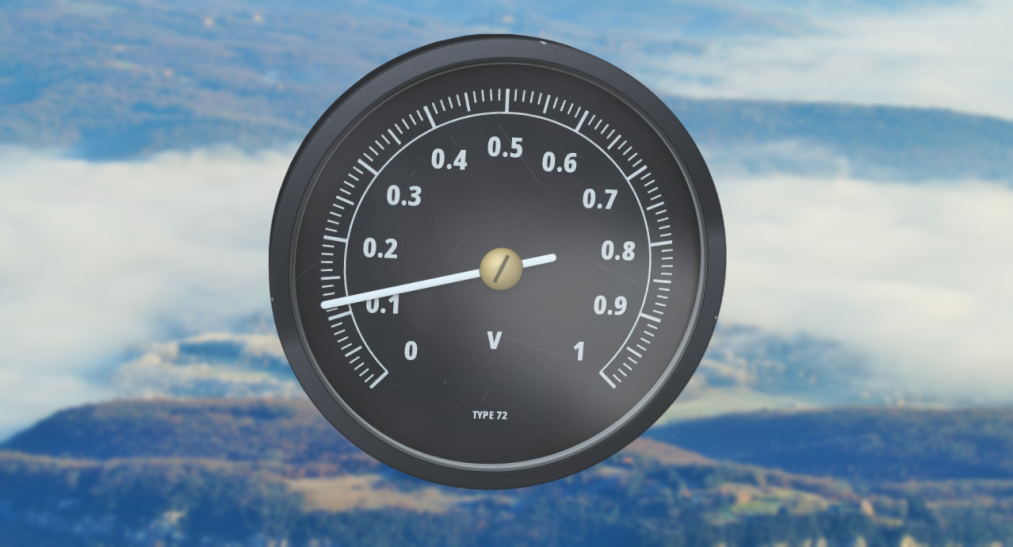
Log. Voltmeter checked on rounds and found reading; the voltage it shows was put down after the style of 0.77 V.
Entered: 0.12 V
